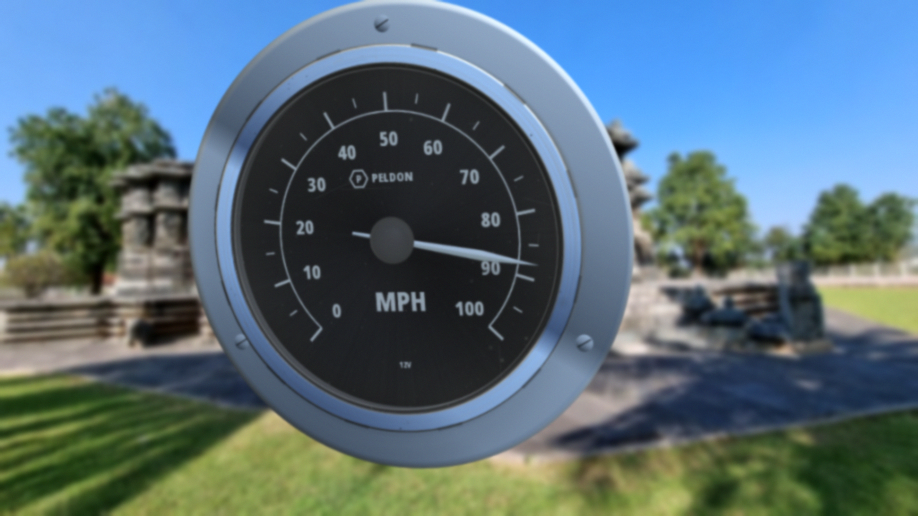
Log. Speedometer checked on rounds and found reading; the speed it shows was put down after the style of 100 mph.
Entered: 87.5 mph
